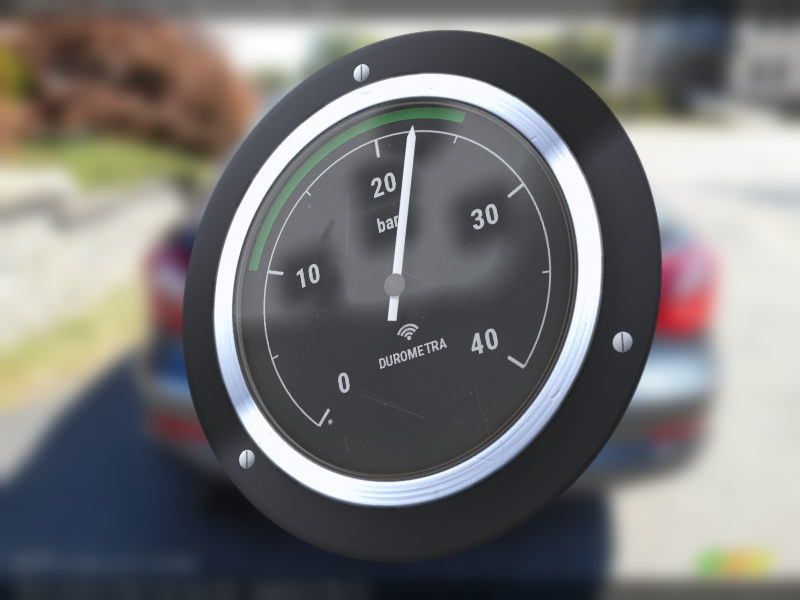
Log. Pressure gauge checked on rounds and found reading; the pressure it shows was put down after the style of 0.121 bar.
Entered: 22.5 bar
